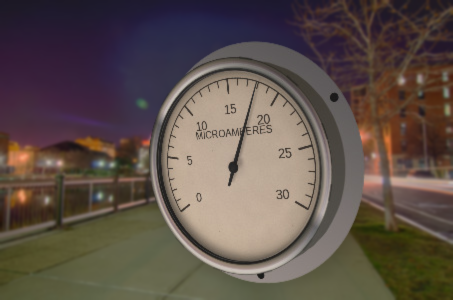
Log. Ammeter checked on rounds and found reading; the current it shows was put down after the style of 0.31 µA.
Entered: 18 µA
